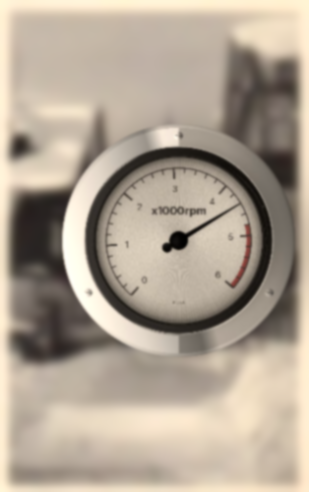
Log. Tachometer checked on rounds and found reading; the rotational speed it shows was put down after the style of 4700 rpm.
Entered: 4400 rpm
